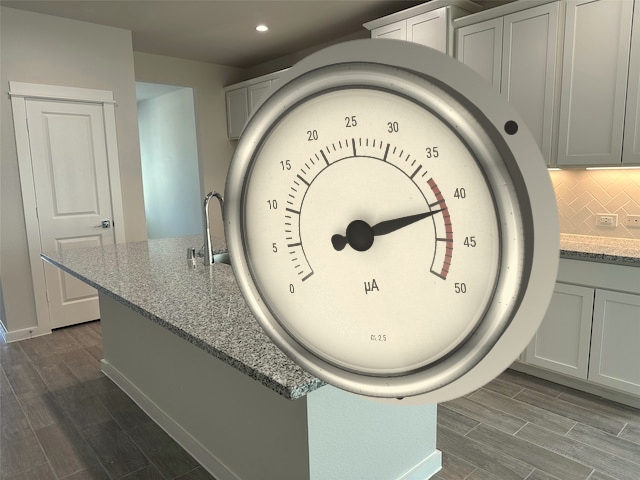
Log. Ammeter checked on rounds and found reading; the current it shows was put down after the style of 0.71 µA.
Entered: 41 µA
